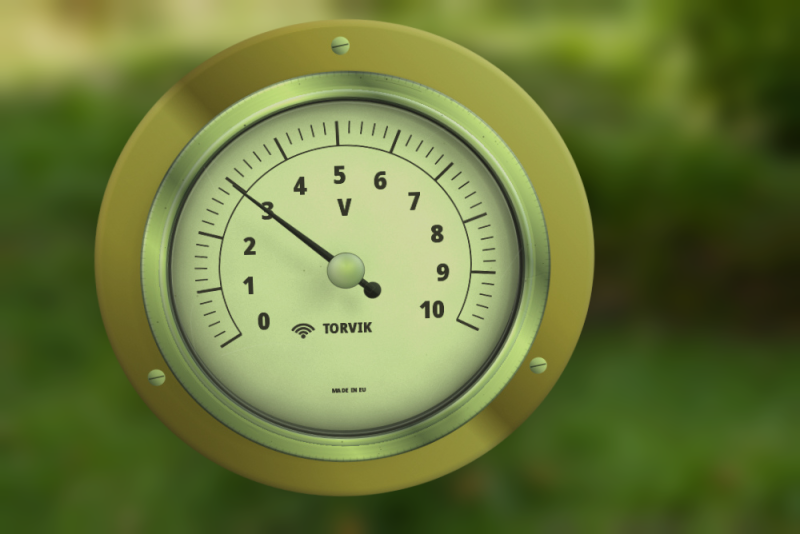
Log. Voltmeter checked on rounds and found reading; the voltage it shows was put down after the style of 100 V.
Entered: 3 V
